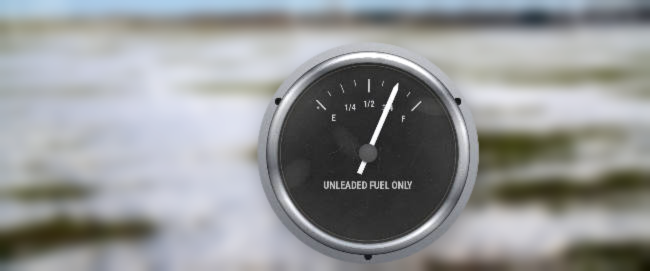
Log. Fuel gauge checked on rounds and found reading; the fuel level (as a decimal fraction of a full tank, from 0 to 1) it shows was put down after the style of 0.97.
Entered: 0.75
